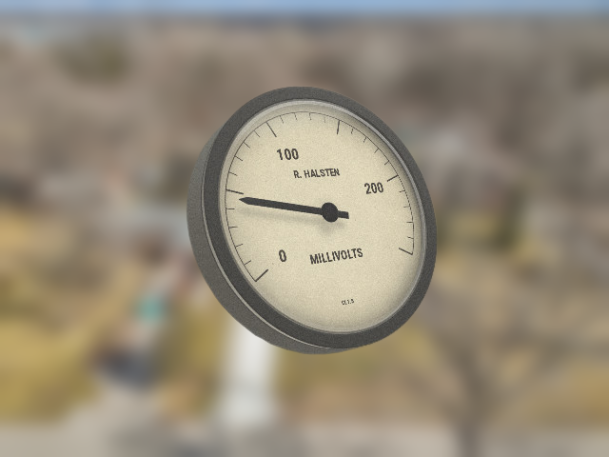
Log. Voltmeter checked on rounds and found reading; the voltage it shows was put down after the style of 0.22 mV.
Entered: 45 mV
